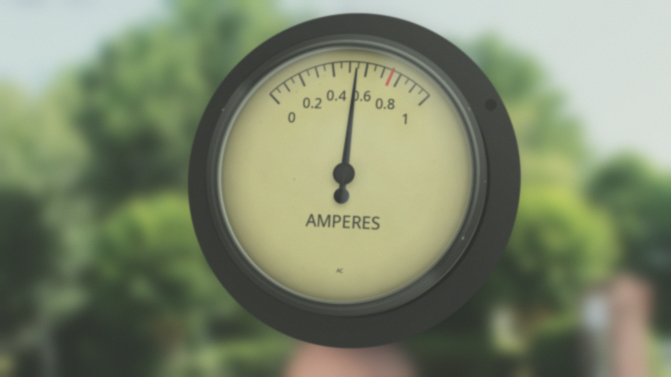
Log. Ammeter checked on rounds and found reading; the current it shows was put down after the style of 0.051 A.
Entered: 0.55 A
